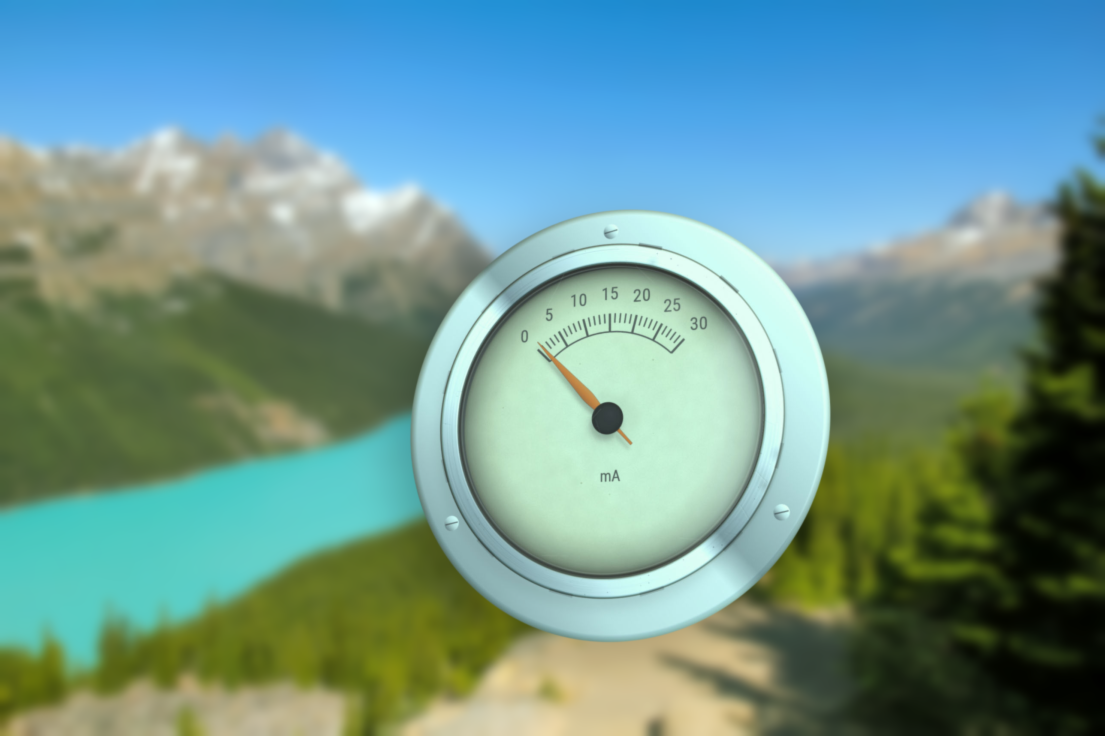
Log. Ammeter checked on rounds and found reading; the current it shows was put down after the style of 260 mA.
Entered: 1 mA
